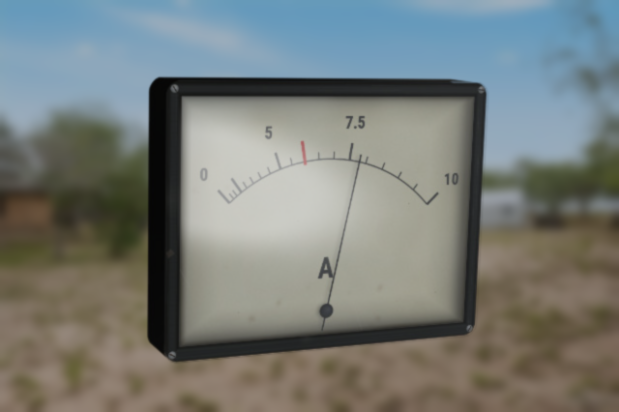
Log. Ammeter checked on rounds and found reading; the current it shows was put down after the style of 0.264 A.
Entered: 7.75 A
